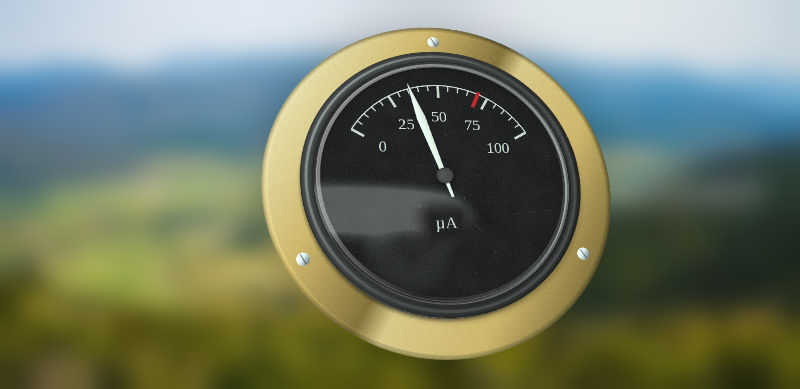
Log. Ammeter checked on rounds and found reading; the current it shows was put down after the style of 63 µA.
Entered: 35 µA
